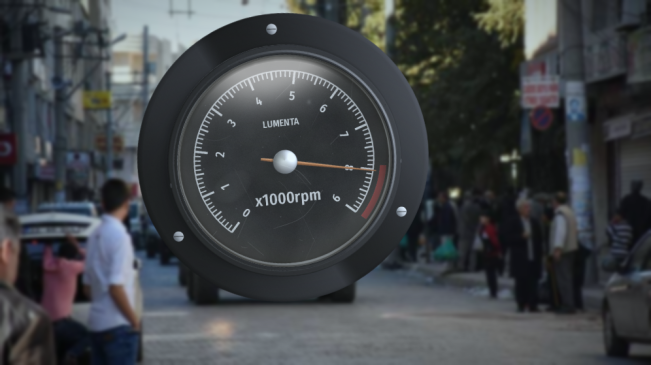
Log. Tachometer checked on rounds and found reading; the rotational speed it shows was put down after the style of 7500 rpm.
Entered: 8000 rpm
